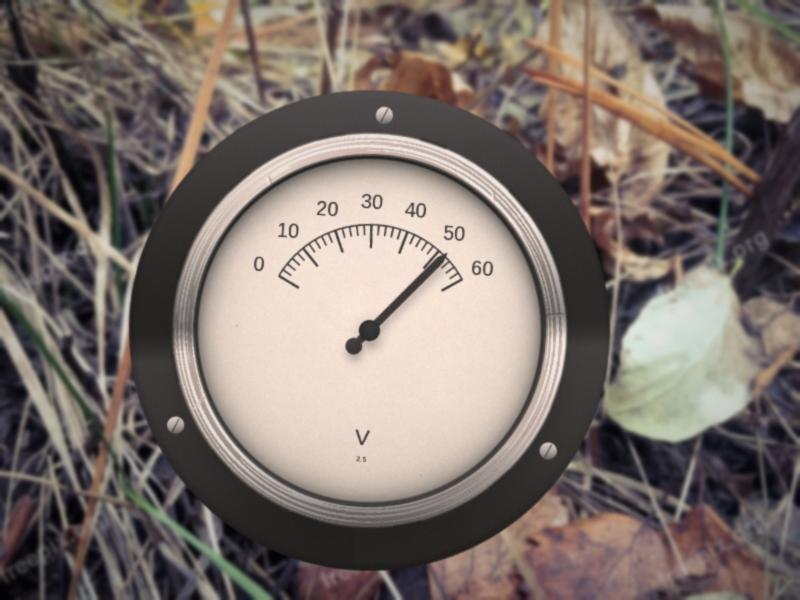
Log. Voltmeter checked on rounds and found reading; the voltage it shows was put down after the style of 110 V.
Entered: 52 V
